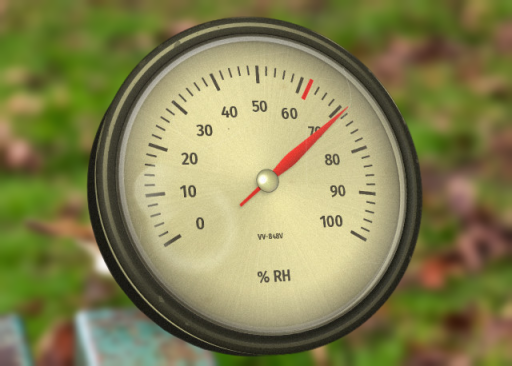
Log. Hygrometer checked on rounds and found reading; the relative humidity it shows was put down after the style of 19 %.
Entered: 71 %
